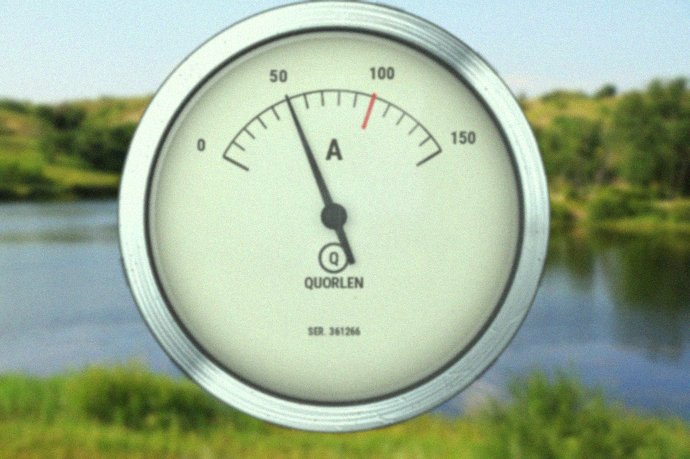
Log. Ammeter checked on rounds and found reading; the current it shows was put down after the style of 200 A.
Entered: 50 A
